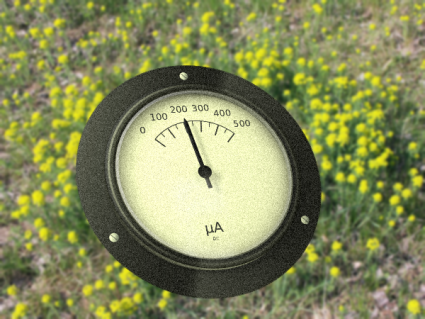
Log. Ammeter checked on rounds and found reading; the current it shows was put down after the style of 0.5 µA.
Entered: 200 µA
